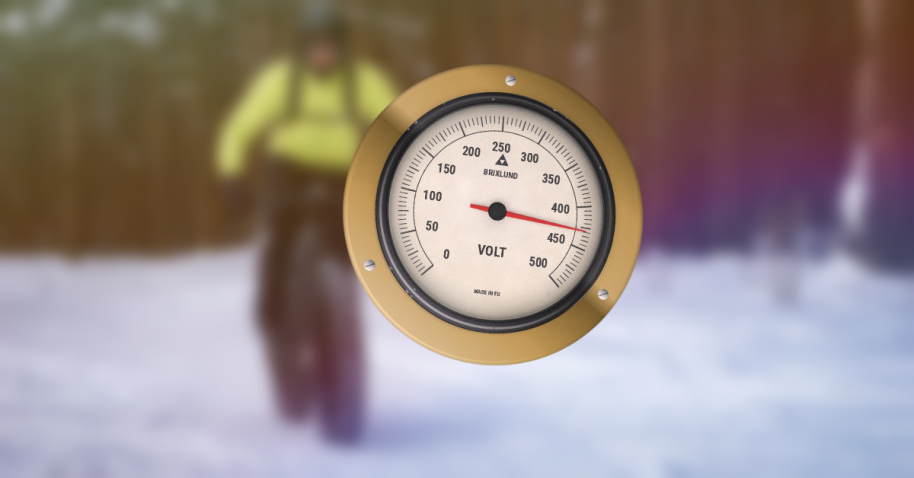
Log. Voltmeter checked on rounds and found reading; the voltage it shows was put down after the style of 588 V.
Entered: 430 V
